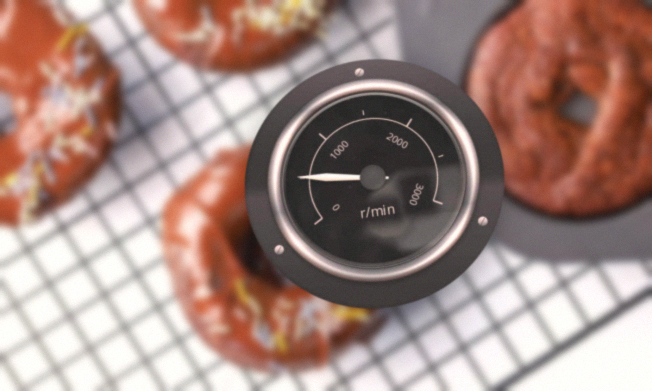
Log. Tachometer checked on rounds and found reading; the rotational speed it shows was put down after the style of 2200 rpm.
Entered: 500 rpm
